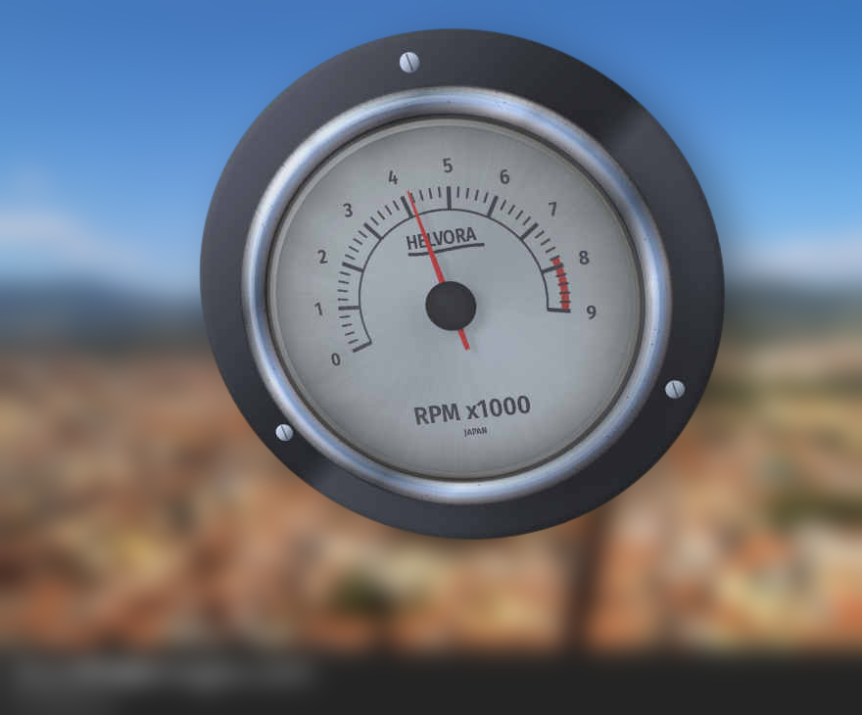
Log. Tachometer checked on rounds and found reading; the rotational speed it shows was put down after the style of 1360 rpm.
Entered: 4200 rpm
